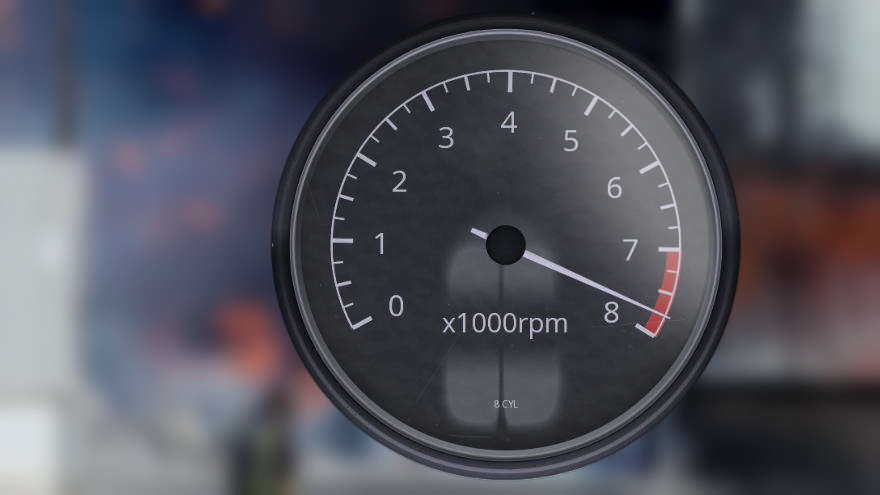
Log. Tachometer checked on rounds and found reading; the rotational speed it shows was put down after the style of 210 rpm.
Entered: 7750 rpm
